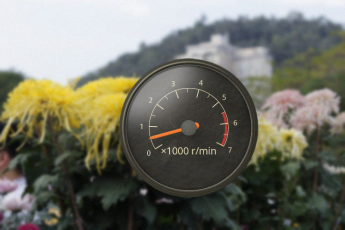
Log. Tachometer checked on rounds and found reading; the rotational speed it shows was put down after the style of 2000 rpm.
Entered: 500 rpm
